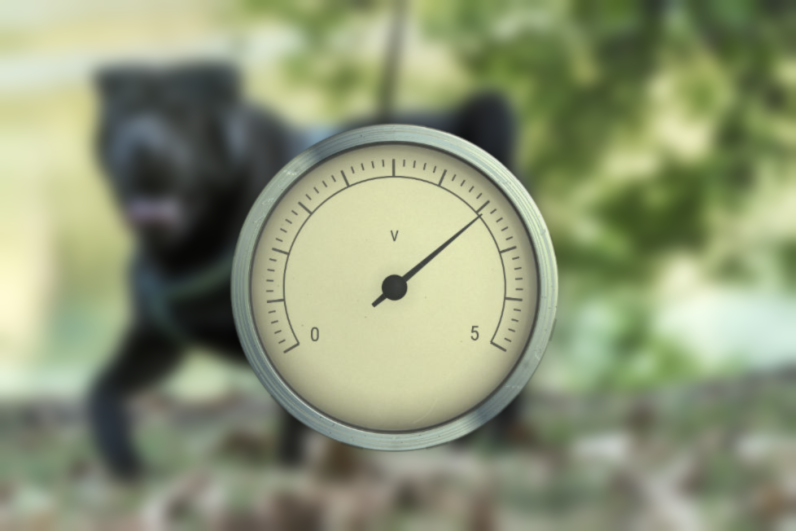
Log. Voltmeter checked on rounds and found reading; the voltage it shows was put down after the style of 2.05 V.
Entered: 3.55 V
